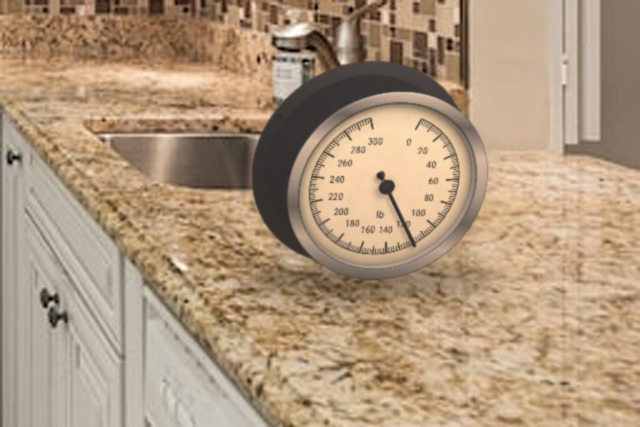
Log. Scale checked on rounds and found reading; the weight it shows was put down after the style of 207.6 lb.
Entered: 120 lb
